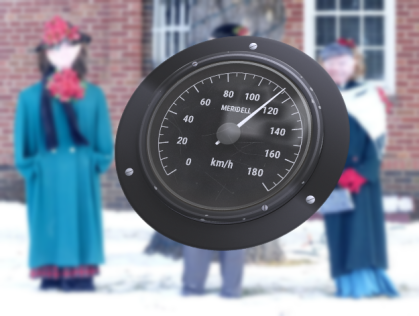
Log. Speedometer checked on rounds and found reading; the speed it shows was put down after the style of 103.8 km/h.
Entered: 115 km/h
